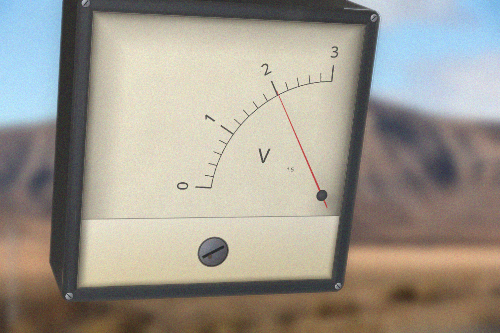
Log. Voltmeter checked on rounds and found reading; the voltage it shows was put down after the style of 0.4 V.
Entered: 2 V
